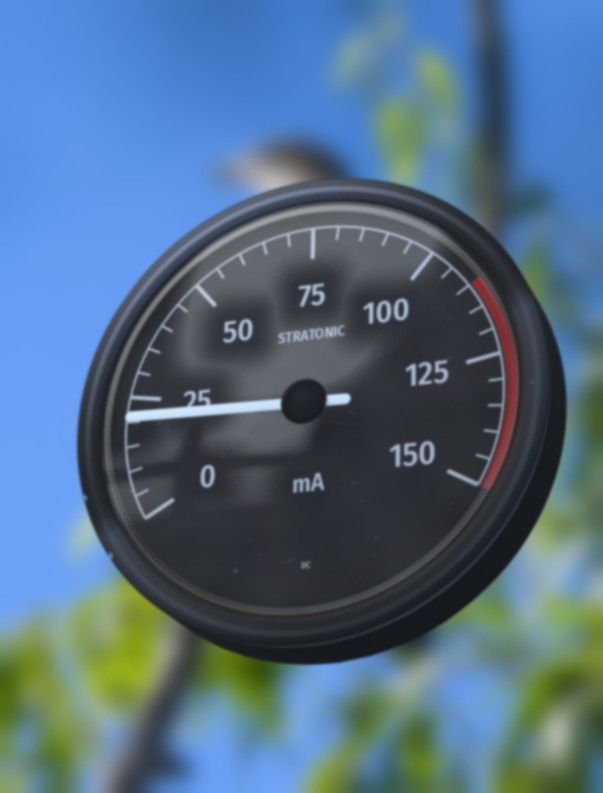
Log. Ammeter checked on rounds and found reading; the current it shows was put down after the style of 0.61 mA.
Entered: 20 mA
